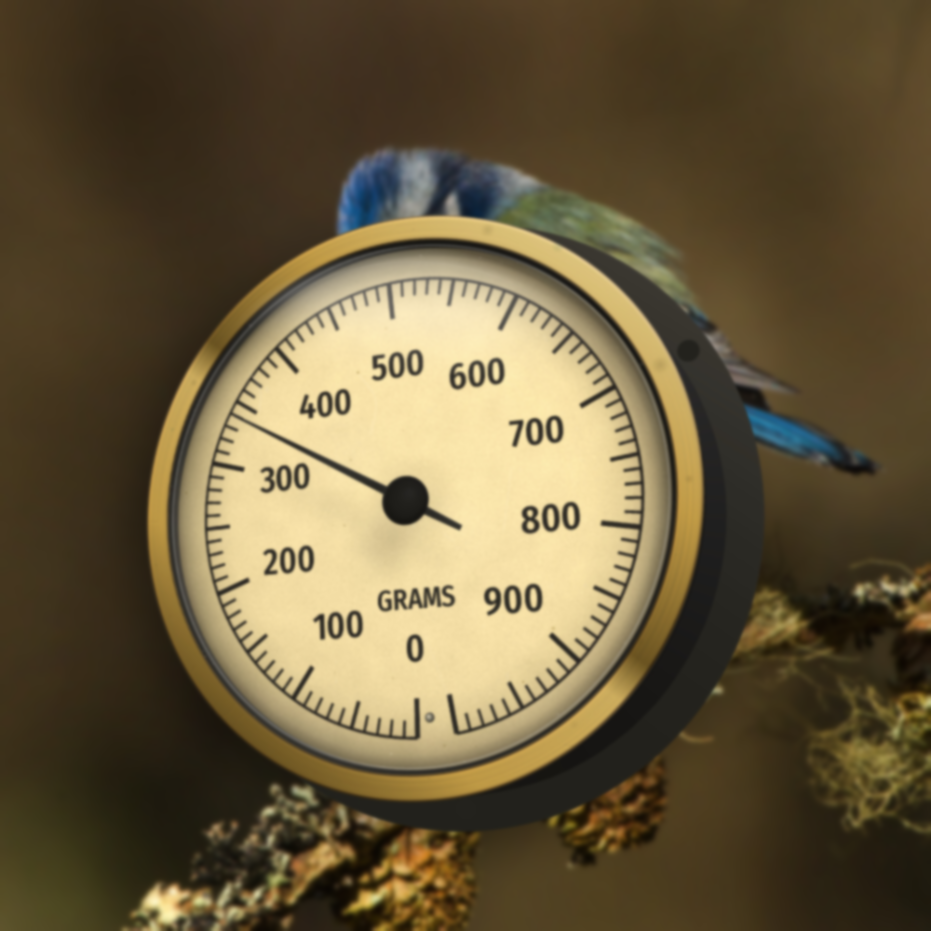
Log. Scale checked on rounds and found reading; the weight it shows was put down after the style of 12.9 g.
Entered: 340 g
